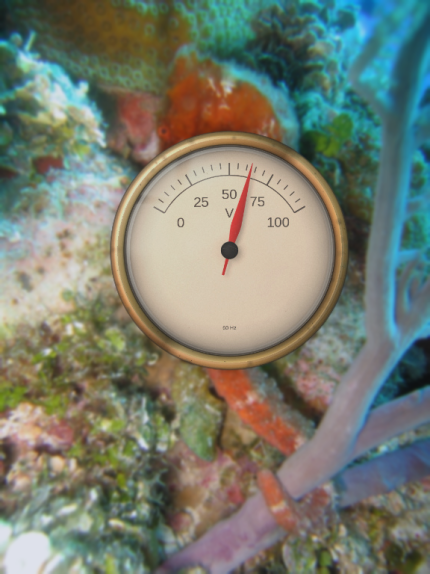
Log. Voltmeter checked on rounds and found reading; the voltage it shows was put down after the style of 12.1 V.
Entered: 62.5 V
